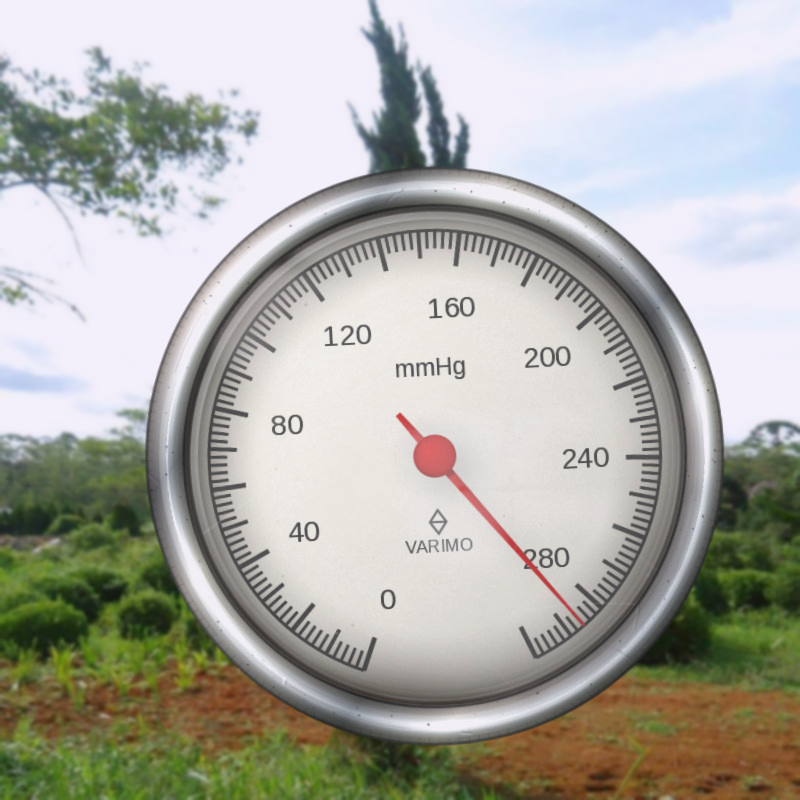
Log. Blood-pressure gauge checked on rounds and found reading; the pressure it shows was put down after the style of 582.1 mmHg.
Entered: 286 mmHg
